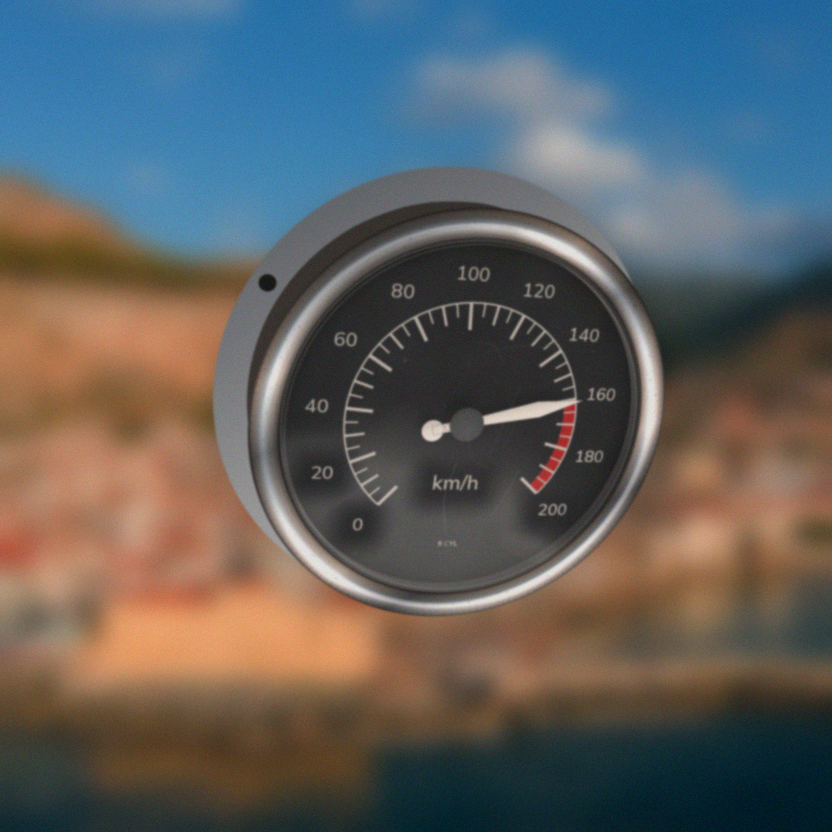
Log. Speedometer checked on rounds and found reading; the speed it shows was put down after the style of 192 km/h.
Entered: 160 km/h
